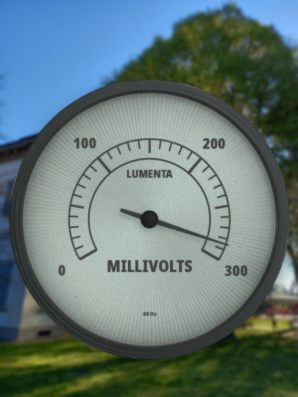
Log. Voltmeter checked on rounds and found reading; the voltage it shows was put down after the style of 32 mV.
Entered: 285 mV
